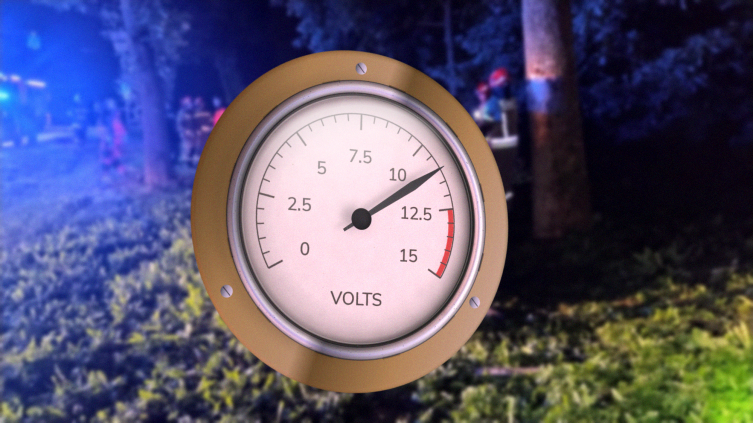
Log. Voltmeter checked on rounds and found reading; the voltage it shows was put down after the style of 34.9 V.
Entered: 11 V
